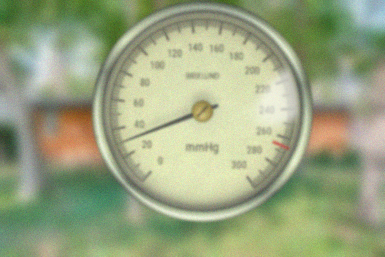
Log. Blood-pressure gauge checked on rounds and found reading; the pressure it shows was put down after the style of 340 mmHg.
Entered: 30 mmHg
